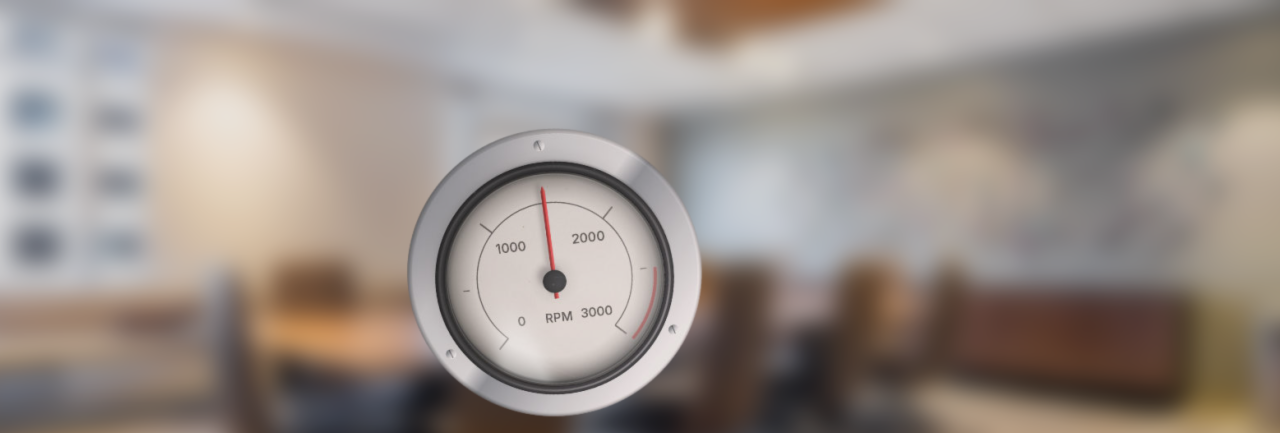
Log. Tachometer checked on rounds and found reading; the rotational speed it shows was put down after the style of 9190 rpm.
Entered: 1500 rpm
